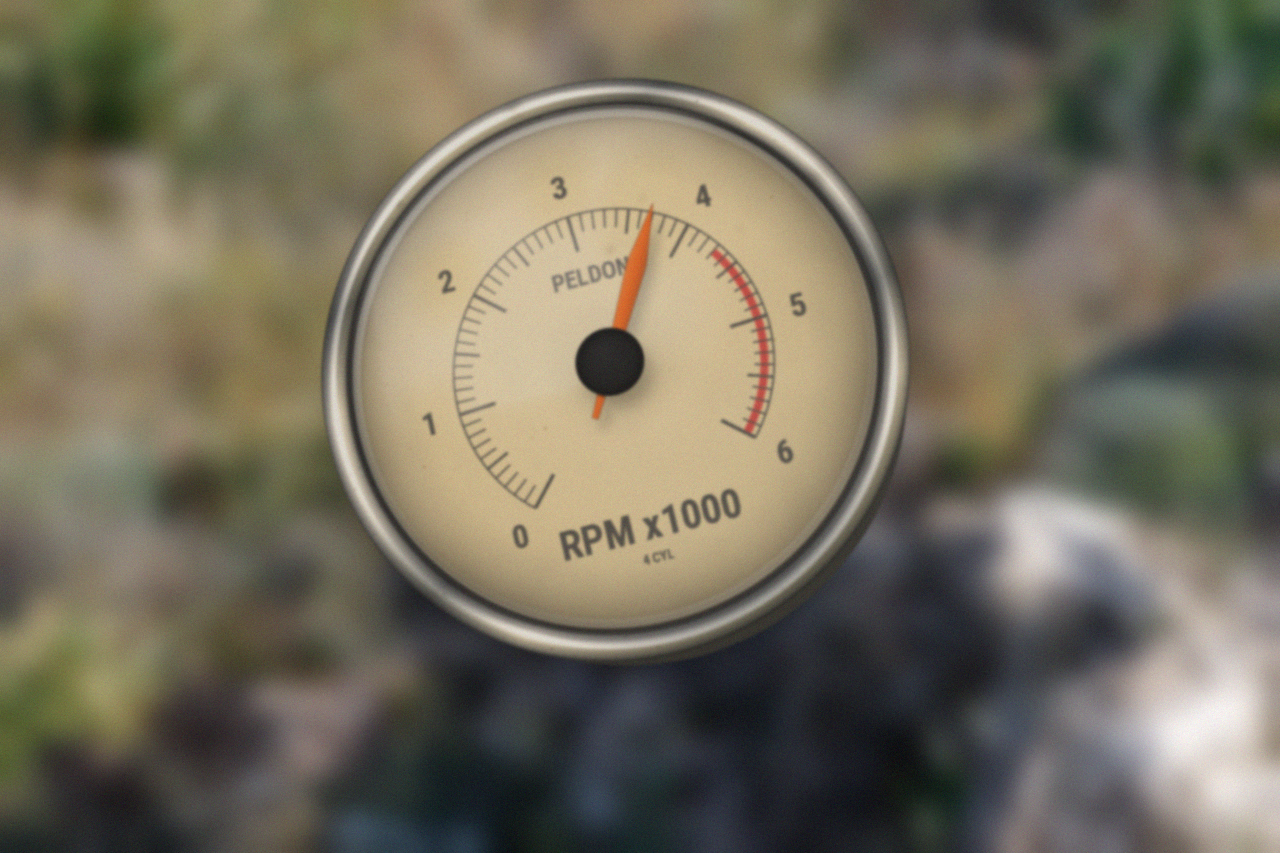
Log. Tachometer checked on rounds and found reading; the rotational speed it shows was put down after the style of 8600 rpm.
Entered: 3700 rpm
